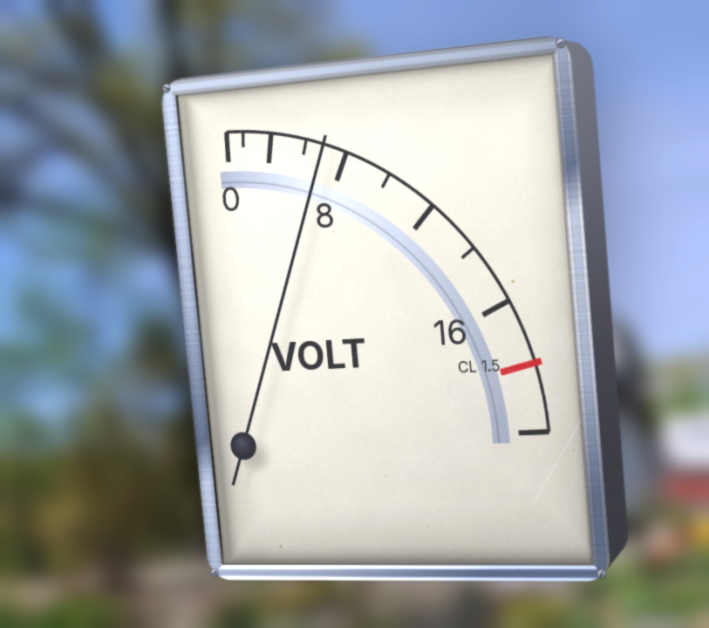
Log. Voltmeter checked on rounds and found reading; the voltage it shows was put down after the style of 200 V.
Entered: 7 V
